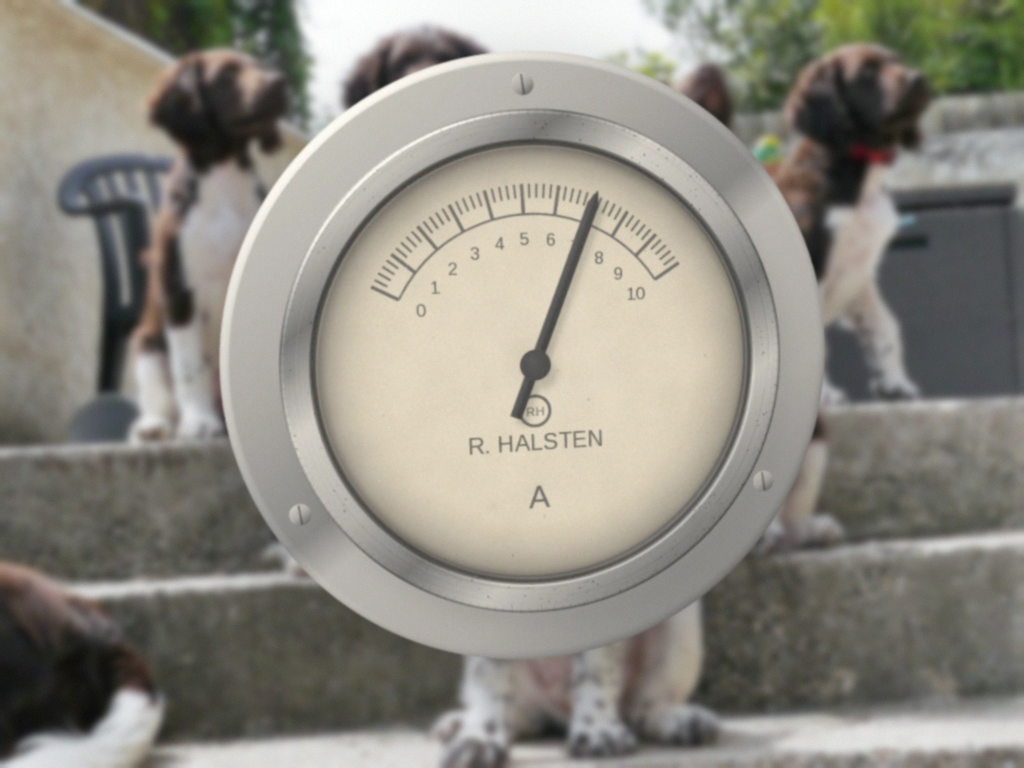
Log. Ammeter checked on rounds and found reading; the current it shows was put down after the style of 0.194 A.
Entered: 7 A
